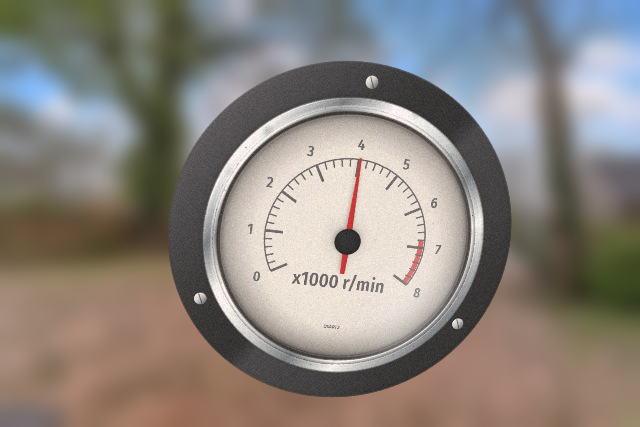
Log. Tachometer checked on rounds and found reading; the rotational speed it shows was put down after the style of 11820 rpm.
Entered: 4000 rpm
